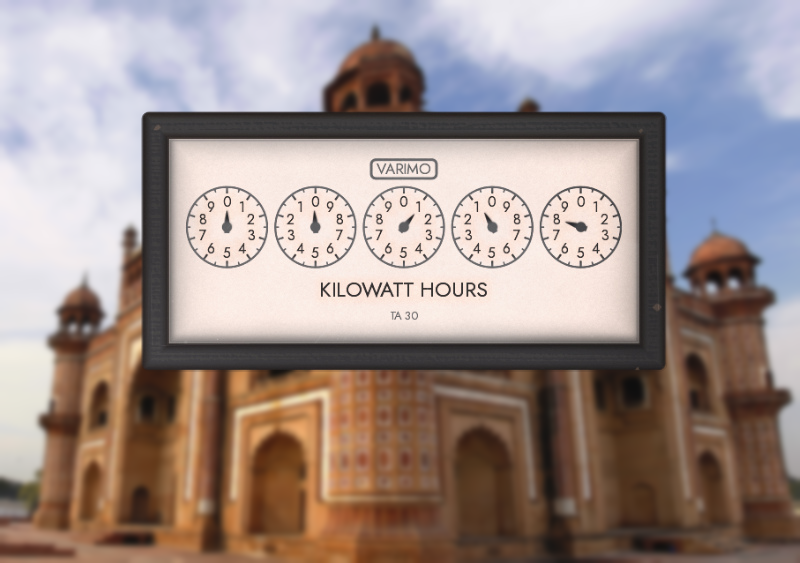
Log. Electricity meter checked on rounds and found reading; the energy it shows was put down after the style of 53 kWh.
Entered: 108 kWh
